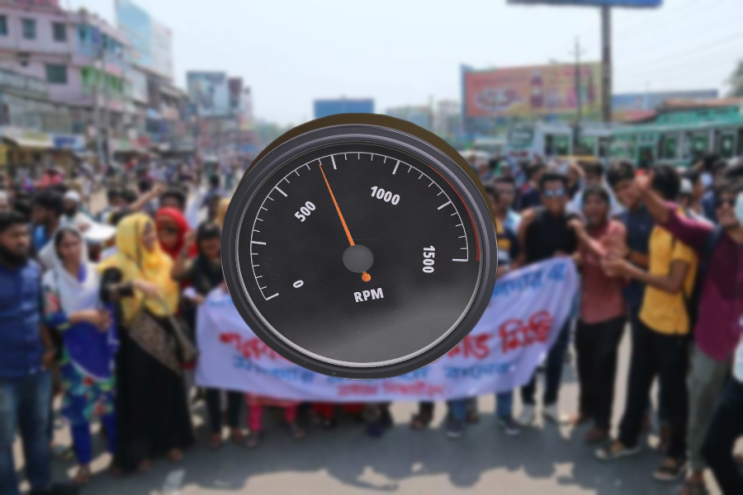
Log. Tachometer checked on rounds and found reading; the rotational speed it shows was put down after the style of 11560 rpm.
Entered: 700 rpm
